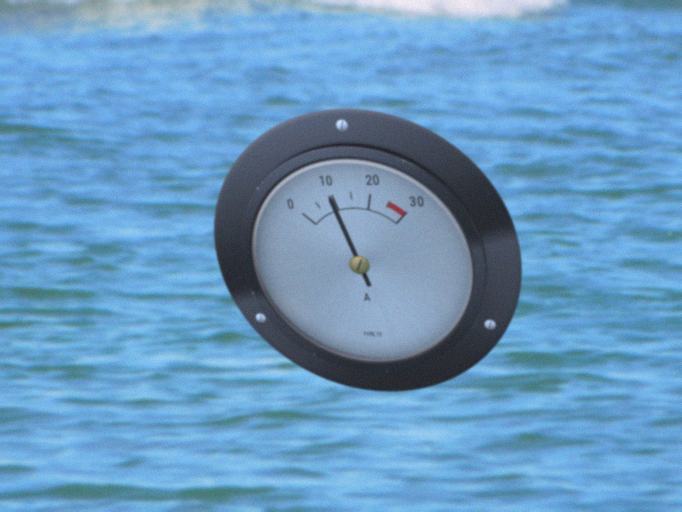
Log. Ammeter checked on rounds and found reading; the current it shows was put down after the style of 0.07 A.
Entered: 10 A
